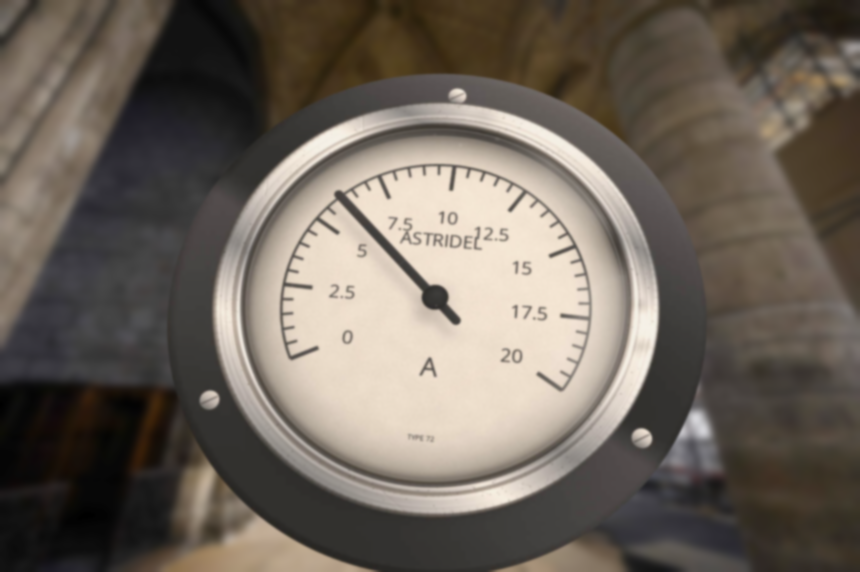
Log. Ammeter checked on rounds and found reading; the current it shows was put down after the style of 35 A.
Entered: 6 A
